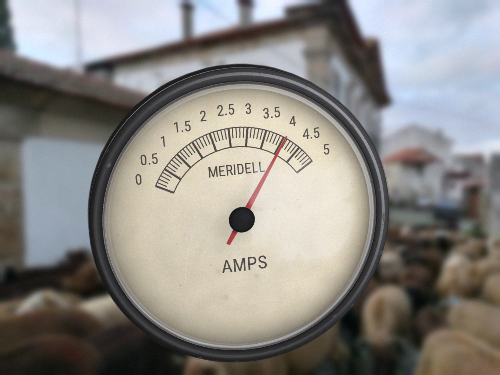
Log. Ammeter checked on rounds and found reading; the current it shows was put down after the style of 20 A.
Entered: 4 A
